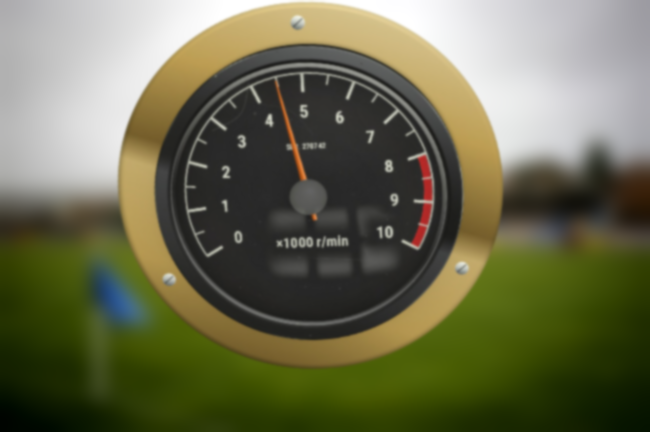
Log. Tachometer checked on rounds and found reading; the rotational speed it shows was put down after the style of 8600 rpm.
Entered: 4500 rpm
